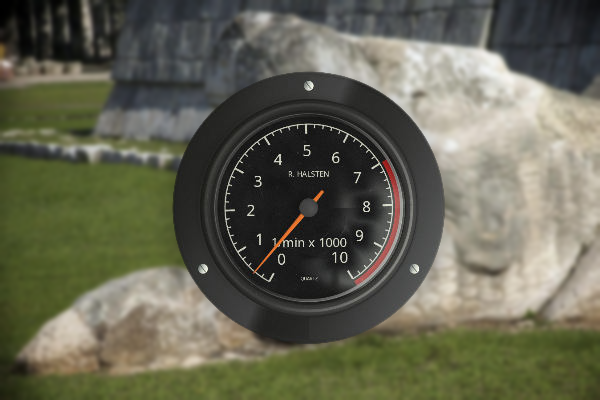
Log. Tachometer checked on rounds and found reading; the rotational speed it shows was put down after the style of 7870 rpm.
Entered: 400 rpm
